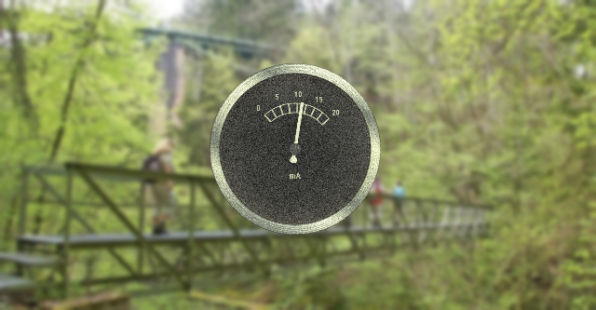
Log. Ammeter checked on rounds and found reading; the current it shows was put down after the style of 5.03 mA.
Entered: 11.25 mA
